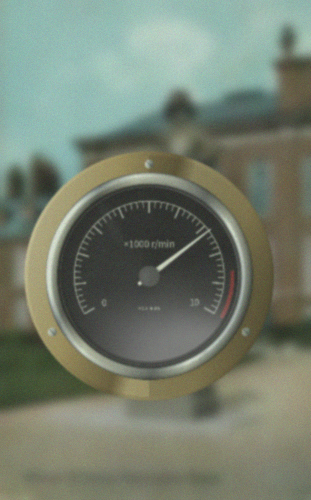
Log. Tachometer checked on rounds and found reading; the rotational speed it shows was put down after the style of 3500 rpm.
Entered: 7200 rpm
